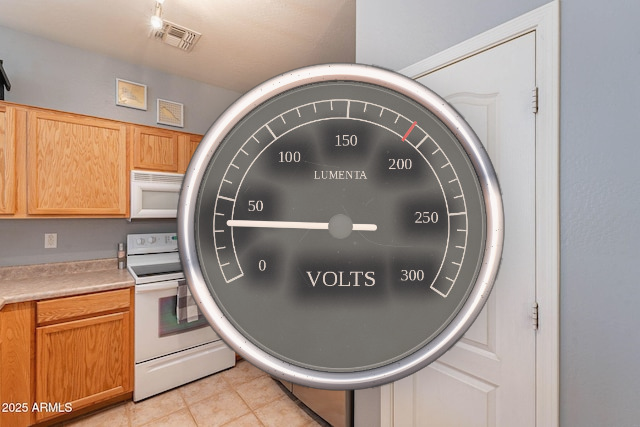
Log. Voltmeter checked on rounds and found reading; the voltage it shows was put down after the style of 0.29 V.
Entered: 35 V
